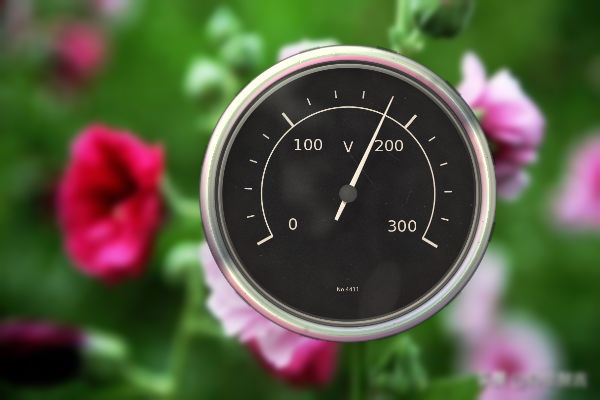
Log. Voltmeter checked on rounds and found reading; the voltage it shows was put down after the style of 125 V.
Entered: 180 V
